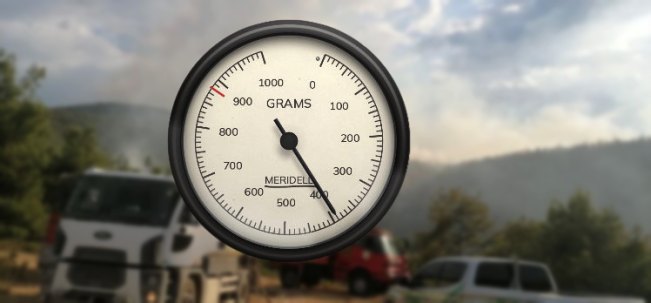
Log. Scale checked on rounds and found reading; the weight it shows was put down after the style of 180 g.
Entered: 390 g
